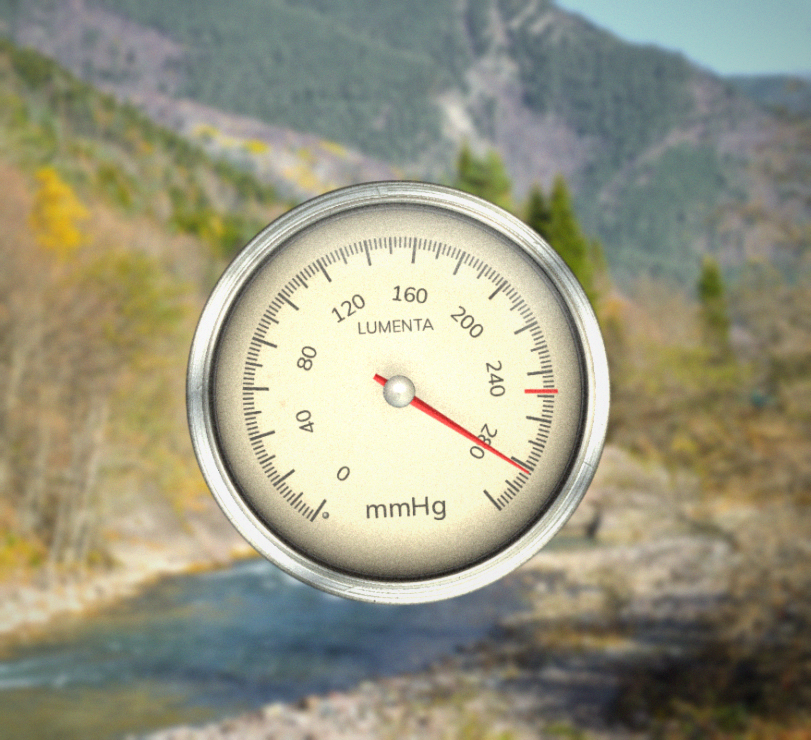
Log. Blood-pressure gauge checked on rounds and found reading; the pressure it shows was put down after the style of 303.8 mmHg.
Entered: 282 mmHg
